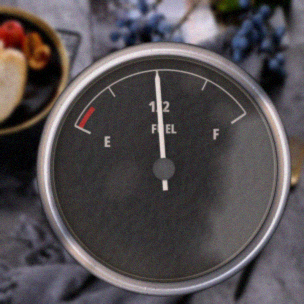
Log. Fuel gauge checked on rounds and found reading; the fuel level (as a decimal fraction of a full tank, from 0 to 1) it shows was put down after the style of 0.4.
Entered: 0.5
